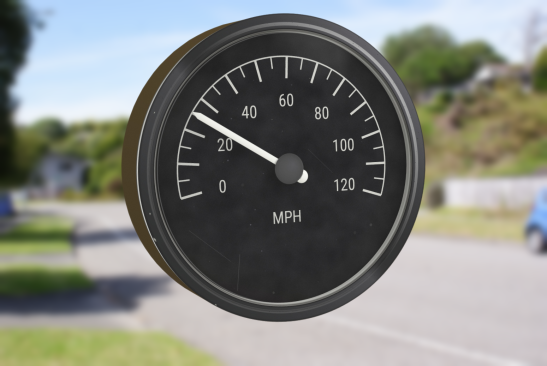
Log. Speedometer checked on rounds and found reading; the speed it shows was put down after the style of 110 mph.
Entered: 25 mph
